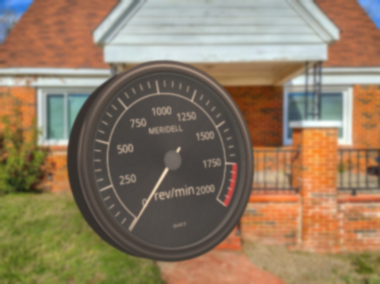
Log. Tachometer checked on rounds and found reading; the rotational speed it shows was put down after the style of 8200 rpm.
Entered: 0 rpm
